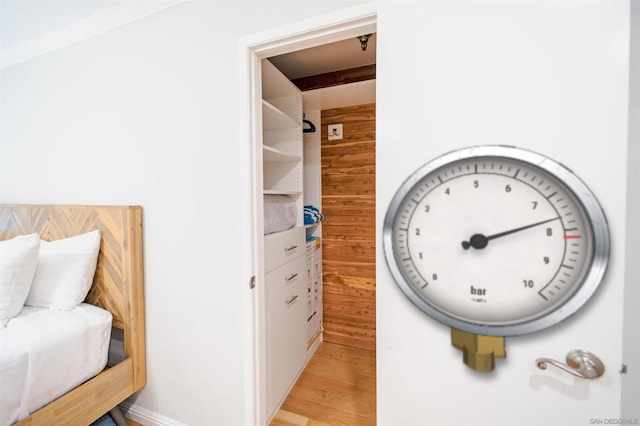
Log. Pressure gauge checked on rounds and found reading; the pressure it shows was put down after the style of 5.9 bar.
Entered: 7.6 bar
